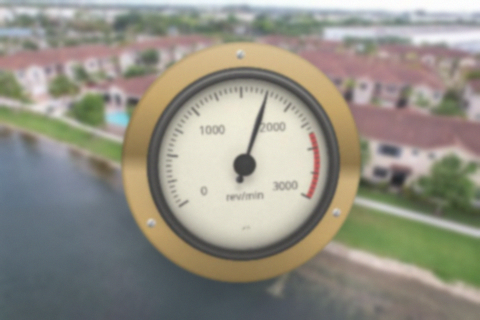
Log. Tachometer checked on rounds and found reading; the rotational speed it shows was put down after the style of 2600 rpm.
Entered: 1750 rpm
